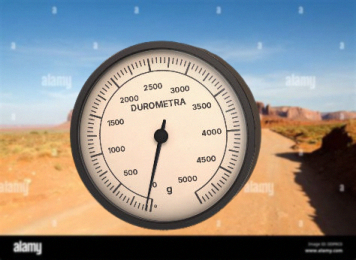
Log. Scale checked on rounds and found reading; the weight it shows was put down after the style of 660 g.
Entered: 50 g
